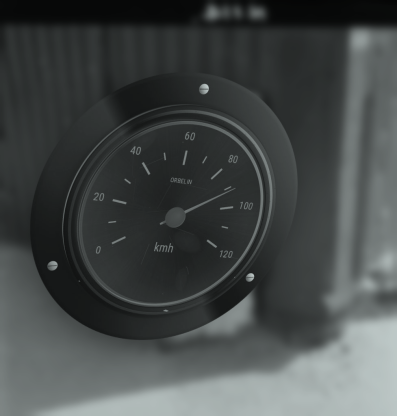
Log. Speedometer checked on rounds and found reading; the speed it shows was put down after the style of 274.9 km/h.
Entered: 90 km/h
